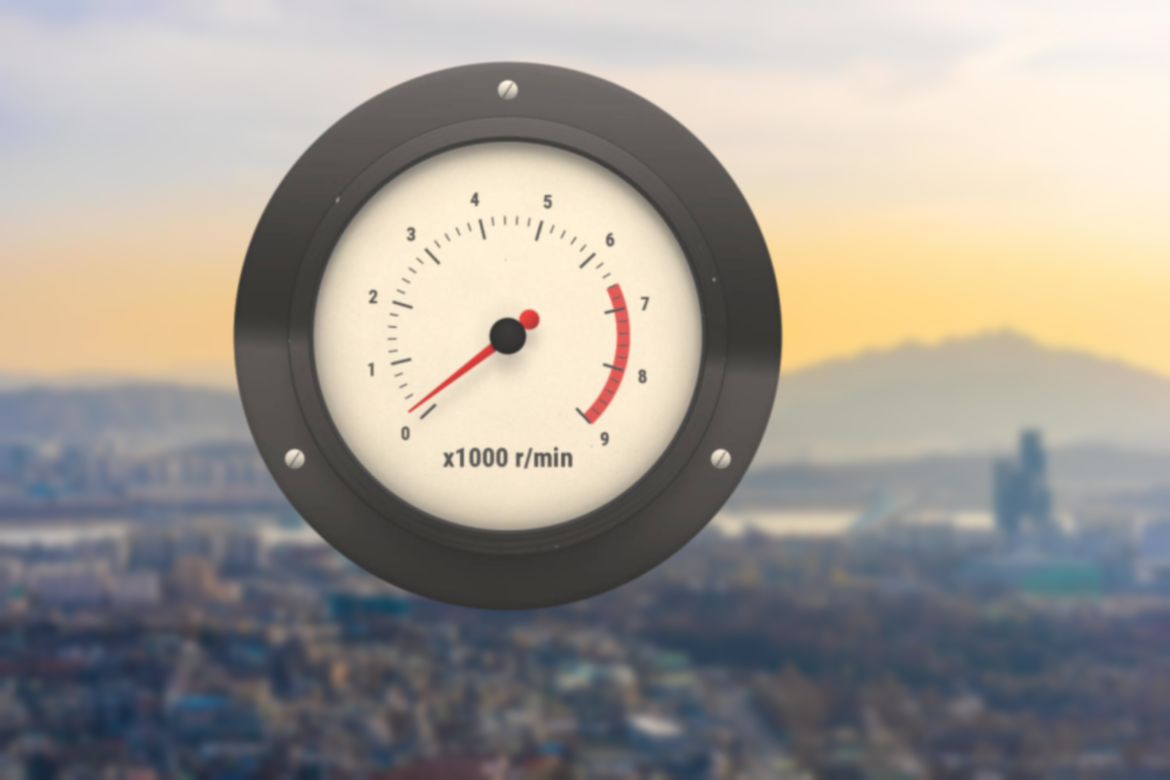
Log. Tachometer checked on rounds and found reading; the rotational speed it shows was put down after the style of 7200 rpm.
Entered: 200 rpm
